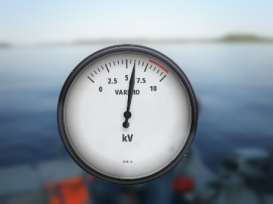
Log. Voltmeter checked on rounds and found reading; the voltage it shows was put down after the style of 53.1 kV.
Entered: 6 kV
